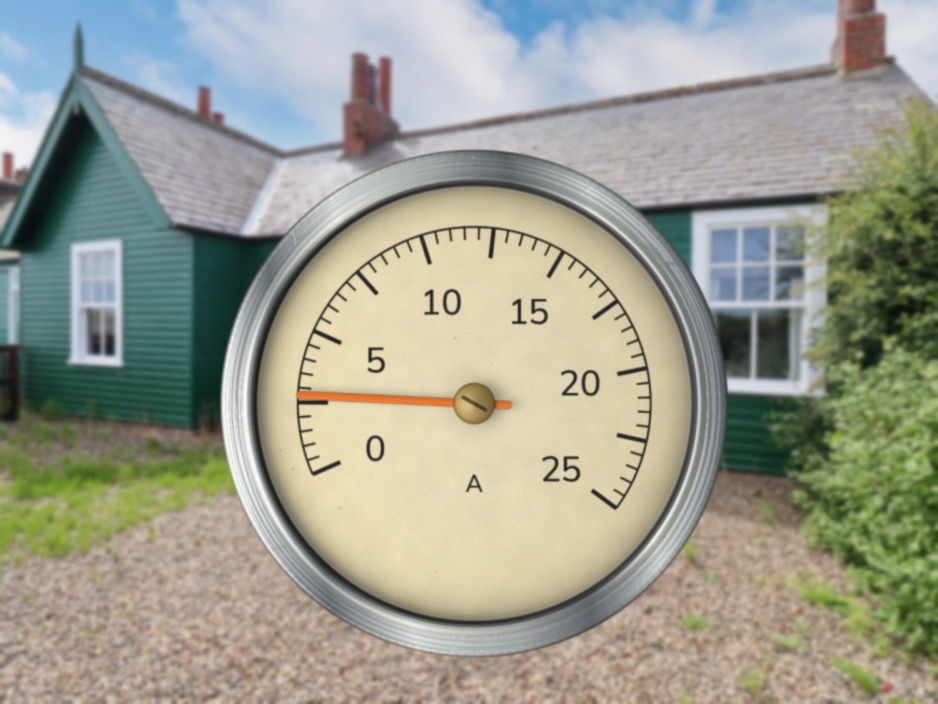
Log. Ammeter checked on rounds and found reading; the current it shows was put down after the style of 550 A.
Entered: 2.75 A
